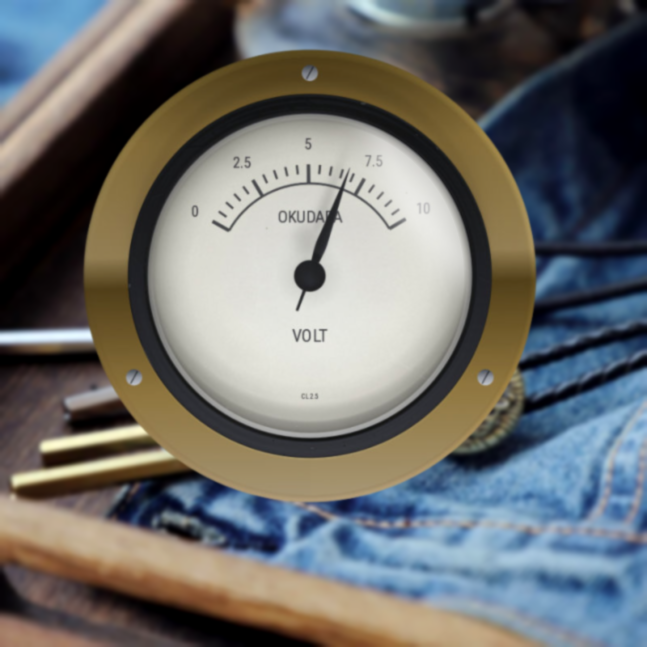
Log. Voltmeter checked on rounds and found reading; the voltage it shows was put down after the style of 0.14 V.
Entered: 6.75 V
